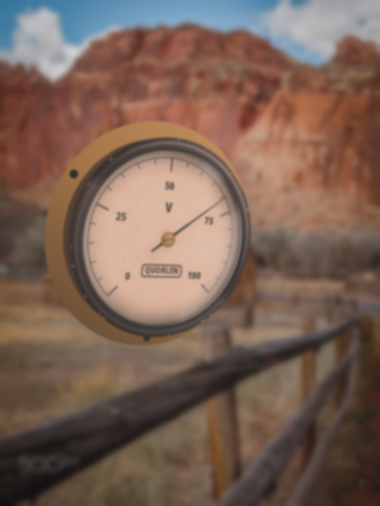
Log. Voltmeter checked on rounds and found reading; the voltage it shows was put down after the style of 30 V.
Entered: 70 V
